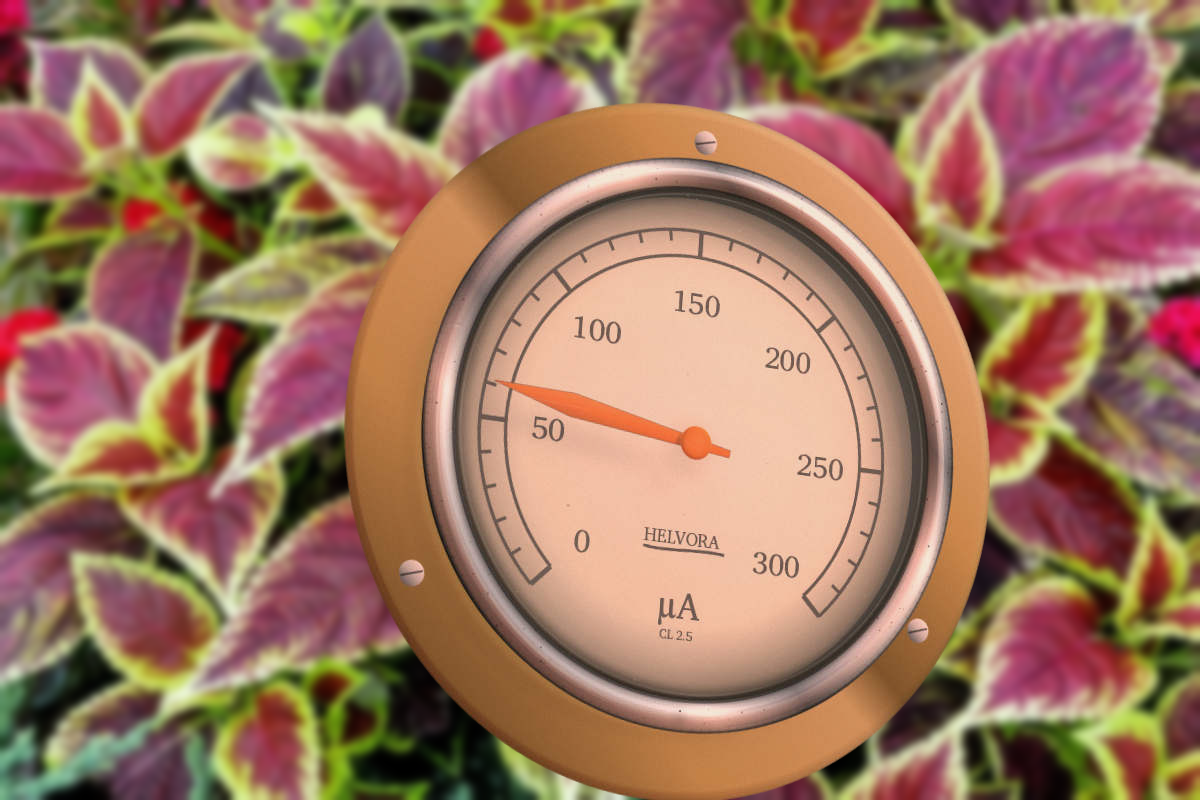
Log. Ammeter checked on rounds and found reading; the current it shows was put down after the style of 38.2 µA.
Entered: 60 µA
